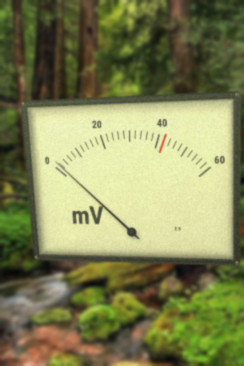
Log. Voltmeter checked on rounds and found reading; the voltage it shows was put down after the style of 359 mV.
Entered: 2 mV
